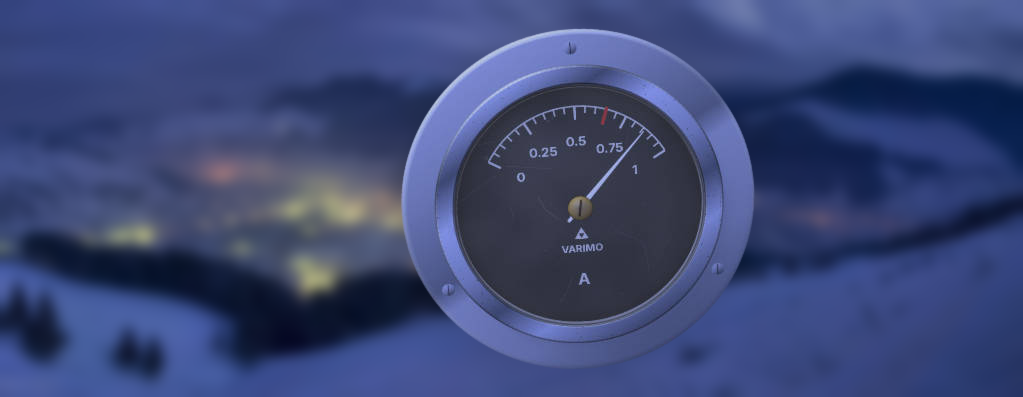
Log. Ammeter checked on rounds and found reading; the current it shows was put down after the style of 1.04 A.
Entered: 0.85 A
